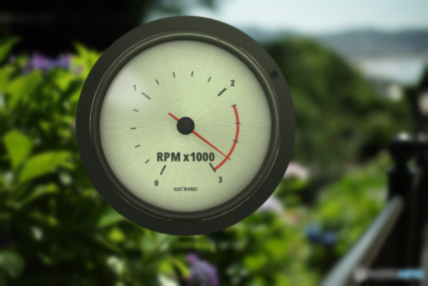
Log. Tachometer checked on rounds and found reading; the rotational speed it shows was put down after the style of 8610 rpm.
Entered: 2800 rpm
